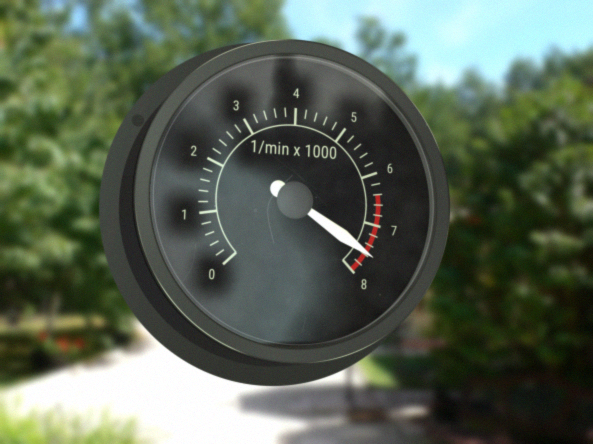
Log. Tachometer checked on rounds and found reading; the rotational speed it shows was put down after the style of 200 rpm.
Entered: 7600 rpm
